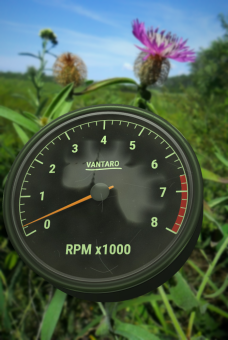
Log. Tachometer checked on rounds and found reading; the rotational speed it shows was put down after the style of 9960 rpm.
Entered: 200 rpm
